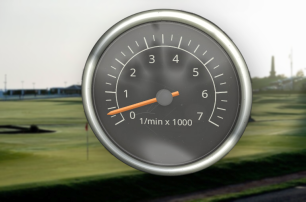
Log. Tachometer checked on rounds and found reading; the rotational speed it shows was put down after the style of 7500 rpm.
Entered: 375 rpm
